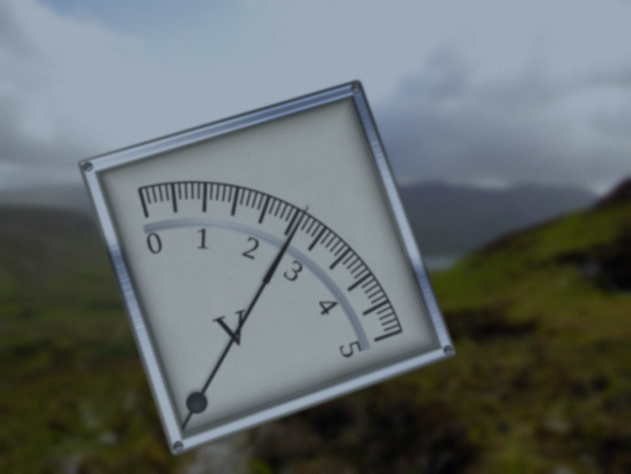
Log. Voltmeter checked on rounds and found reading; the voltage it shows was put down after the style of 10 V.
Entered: 2.6 V
